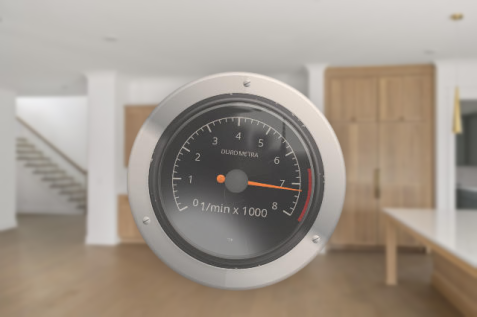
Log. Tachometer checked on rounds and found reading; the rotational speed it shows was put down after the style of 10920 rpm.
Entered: 7200 rpm
